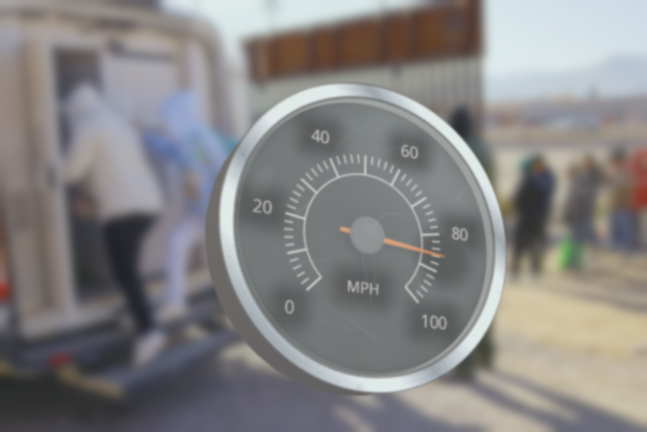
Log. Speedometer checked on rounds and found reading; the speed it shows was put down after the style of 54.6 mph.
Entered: 86 mph
